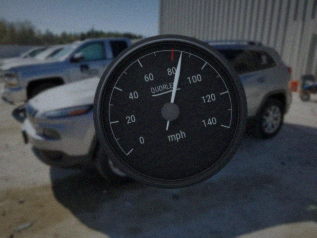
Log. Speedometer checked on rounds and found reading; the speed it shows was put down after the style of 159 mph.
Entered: 85 mph
